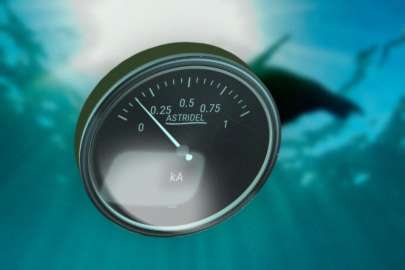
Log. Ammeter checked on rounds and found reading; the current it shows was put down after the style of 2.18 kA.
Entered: 0.15 kA
